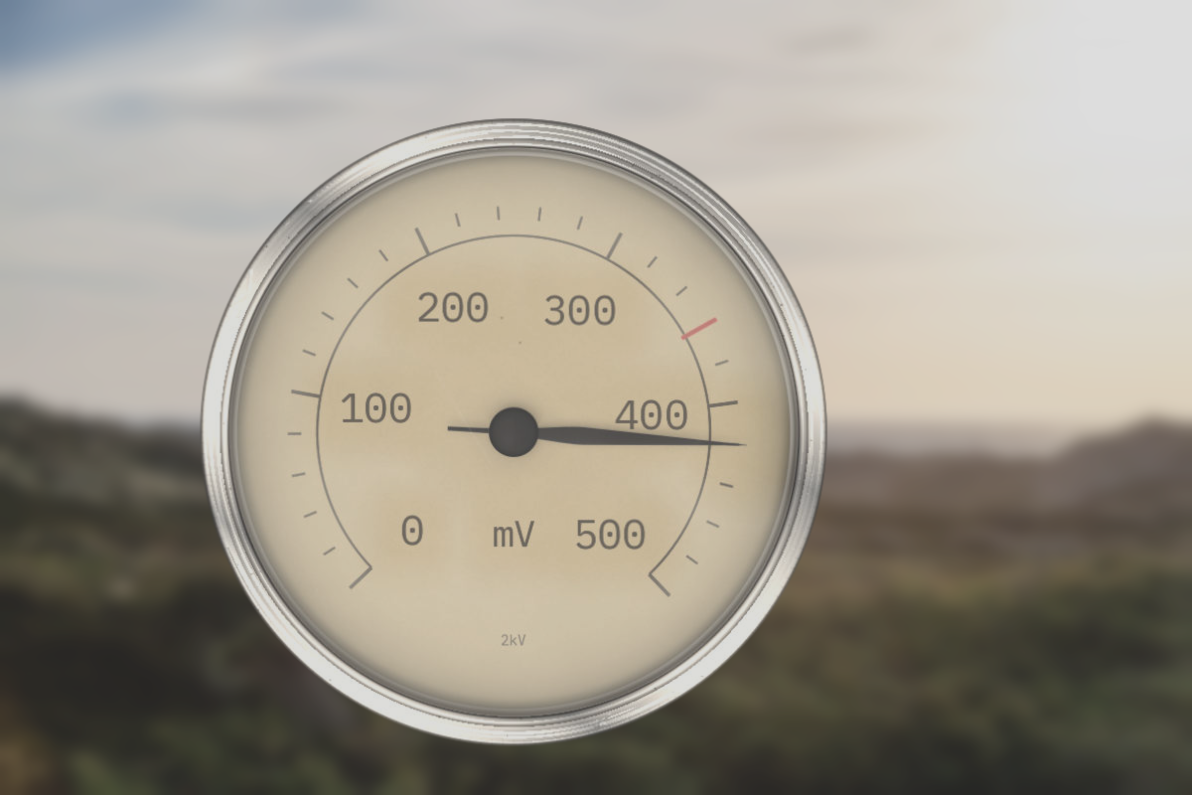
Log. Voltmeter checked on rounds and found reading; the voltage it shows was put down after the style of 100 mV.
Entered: 420 mV
